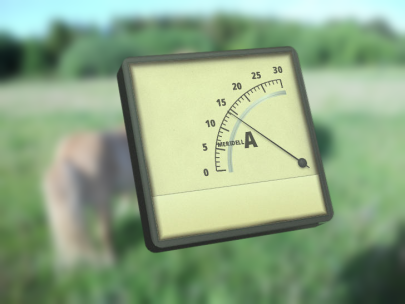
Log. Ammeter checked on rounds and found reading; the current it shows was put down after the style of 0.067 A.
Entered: 14 A
